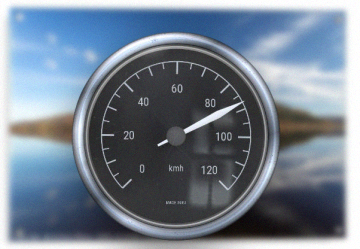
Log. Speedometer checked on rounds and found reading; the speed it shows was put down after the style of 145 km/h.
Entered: 87.5 km/h
